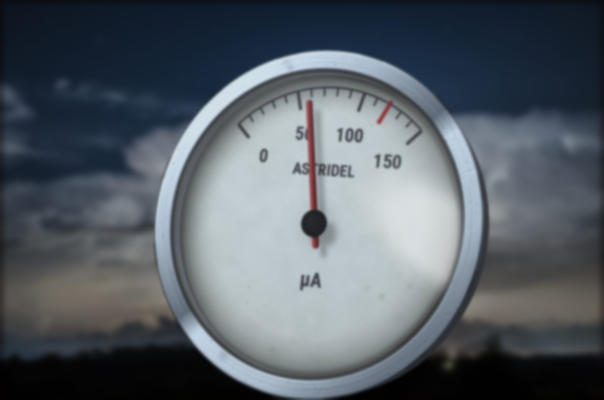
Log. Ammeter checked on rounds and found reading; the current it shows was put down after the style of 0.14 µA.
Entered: 60 µA
